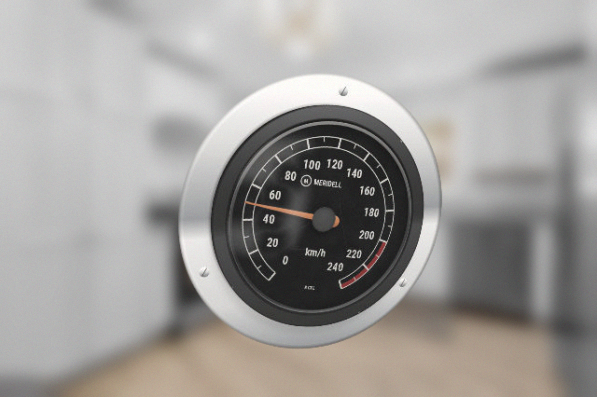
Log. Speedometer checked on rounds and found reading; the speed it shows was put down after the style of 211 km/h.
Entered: 50 km/h
